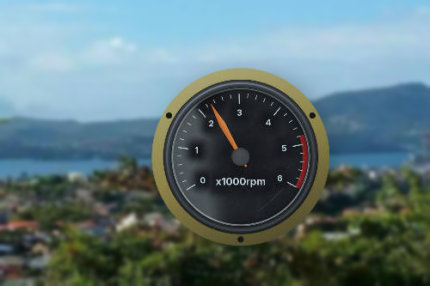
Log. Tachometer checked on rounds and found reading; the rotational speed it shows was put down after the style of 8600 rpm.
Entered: 2300 rpm
